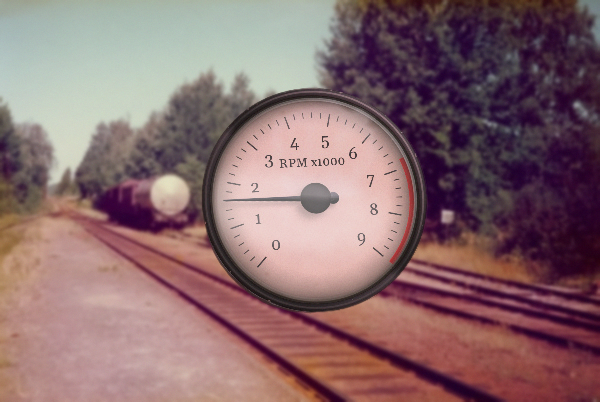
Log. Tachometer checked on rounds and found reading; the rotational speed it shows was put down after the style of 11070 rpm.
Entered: 1600 rpm
